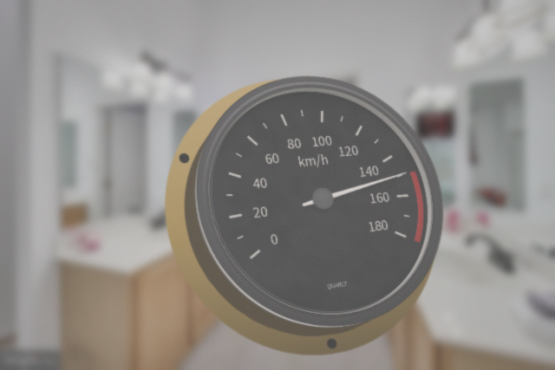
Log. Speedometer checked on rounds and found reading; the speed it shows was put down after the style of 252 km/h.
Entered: 150 km/h
